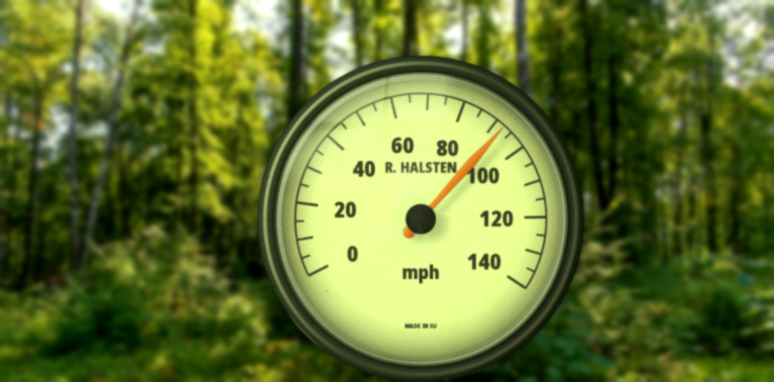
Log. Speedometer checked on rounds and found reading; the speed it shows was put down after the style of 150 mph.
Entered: 92.5 mph
